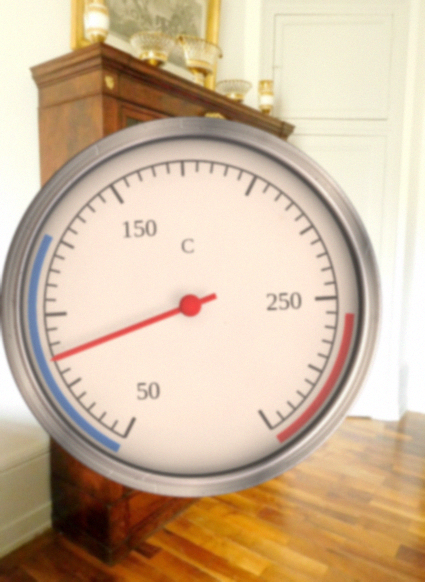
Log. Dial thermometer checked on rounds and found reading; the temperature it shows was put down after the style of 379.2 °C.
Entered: 85 °C
